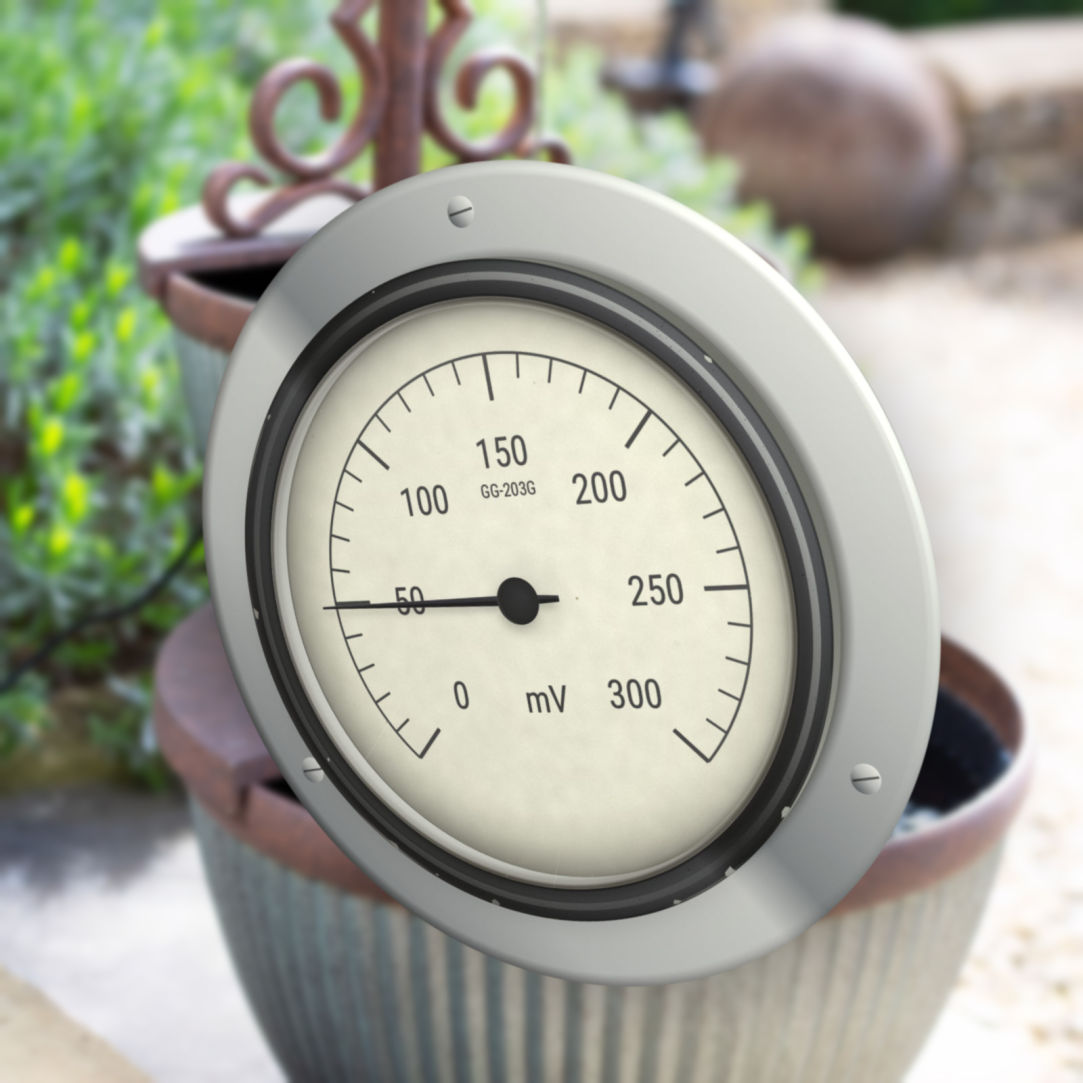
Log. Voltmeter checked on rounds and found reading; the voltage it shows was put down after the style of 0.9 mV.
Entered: 50 mV
